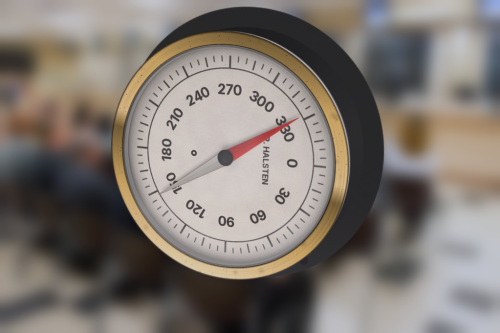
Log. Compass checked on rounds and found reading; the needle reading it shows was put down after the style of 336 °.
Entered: 327.5 °
